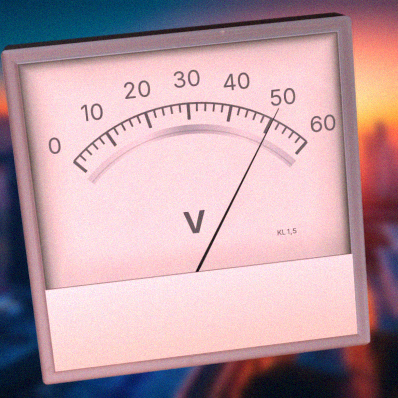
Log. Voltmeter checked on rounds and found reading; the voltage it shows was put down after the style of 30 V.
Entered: 50 V
